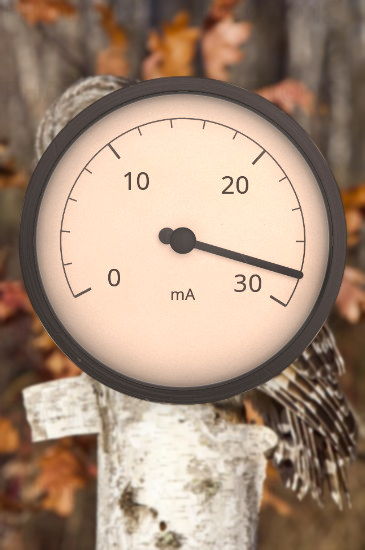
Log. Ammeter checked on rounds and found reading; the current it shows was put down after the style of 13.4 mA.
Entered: 28 mA
